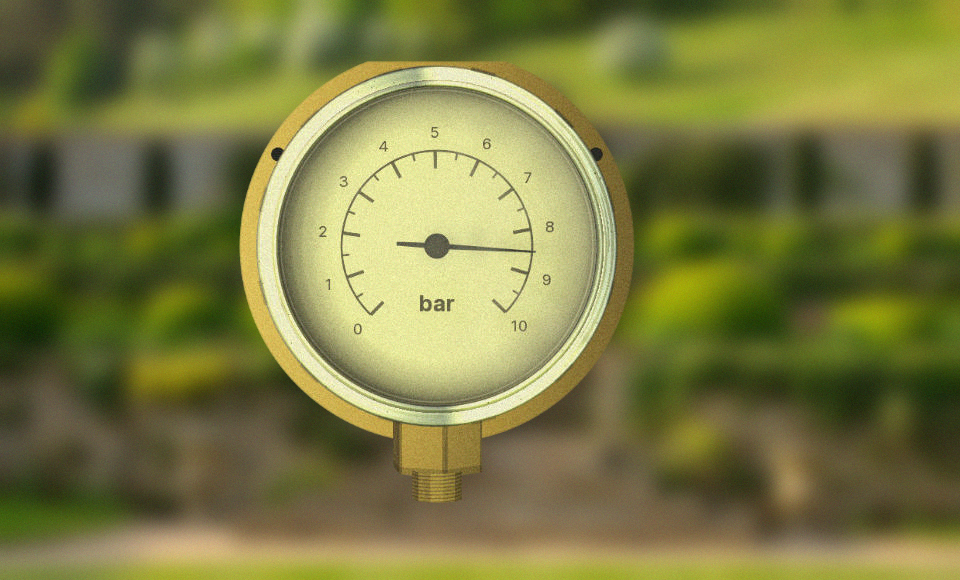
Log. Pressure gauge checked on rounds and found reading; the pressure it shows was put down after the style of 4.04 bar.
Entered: 8.5 bar
